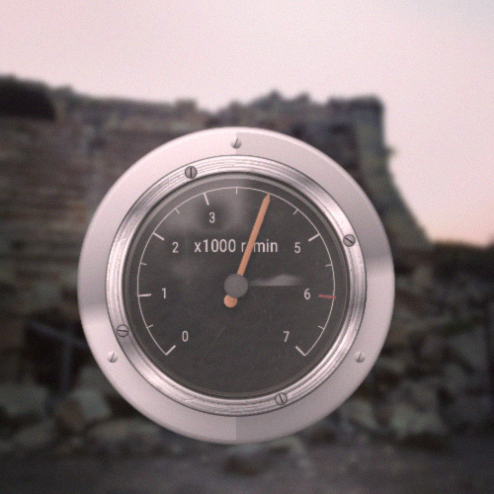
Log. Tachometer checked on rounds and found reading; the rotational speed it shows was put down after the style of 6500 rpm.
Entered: 4000 rpm
